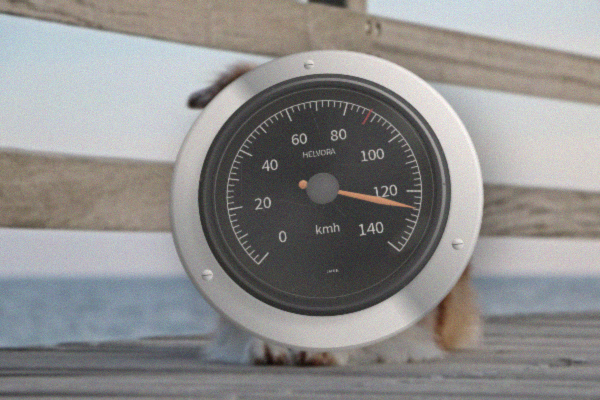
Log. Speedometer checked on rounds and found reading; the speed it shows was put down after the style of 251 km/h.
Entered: 126 km/h
